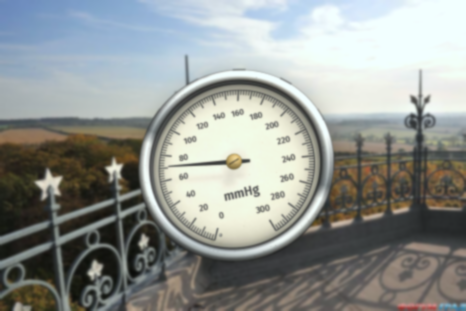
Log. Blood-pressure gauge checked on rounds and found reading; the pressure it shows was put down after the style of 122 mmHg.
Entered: 70 mmHg
